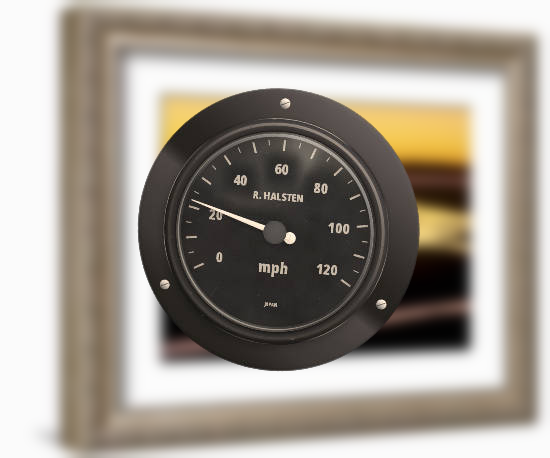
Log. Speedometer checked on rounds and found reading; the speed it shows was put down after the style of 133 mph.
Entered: 22.5 mph
